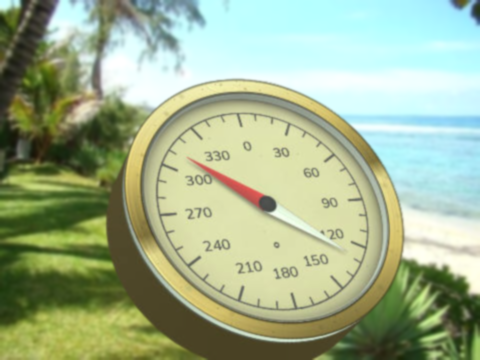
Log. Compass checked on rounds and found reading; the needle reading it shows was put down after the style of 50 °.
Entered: 310 °
